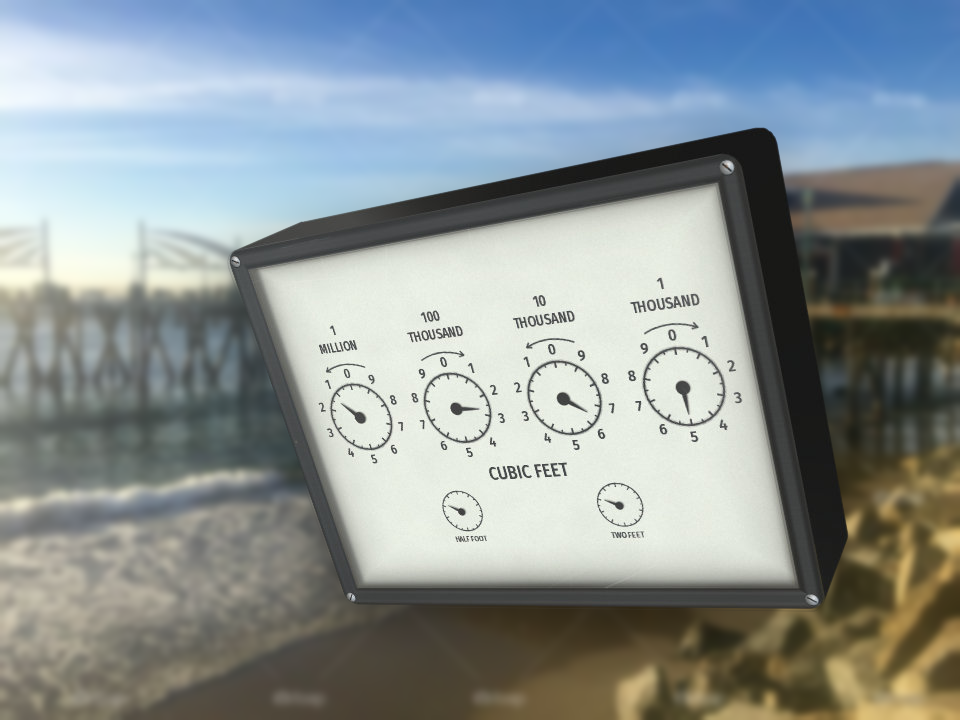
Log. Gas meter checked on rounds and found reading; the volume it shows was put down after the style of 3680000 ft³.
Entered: 126500 ft³
